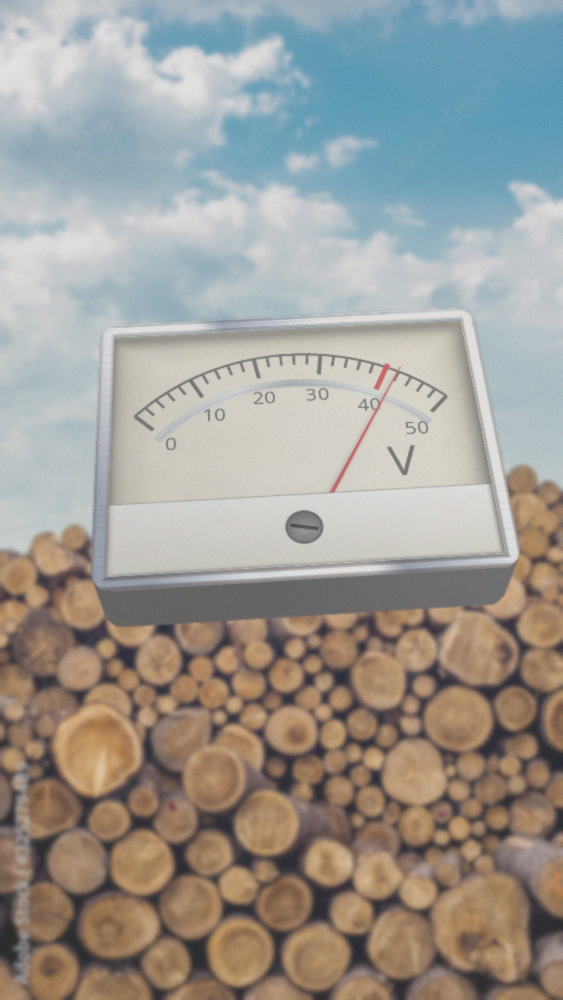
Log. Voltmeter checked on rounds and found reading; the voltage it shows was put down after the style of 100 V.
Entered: 42 V
